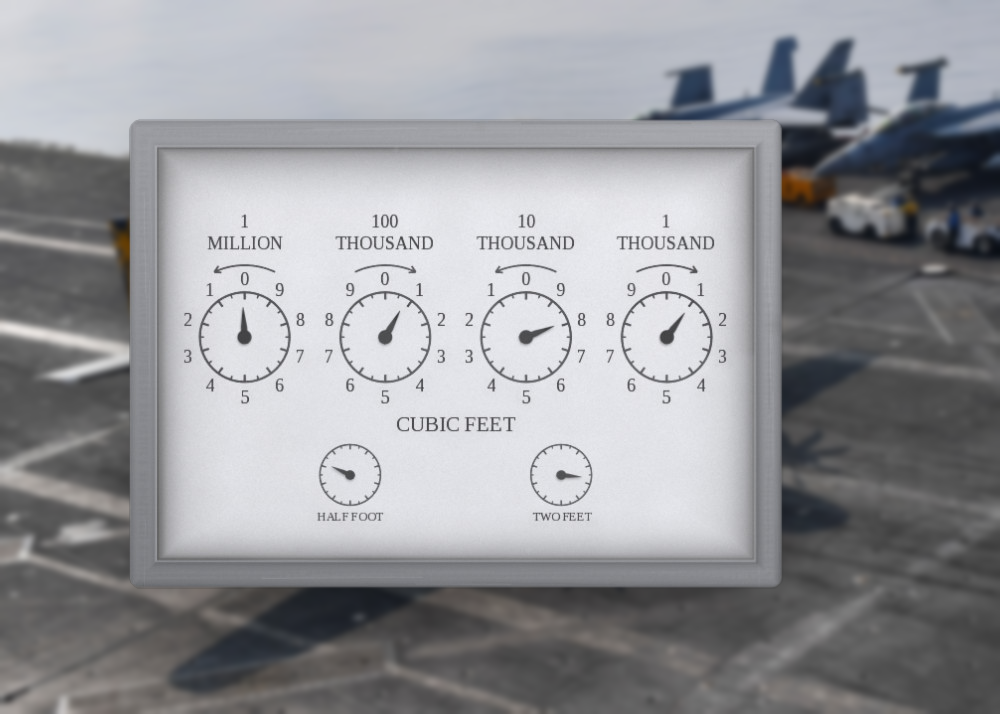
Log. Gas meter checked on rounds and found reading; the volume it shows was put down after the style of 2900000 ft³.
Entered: 8100 ft³
